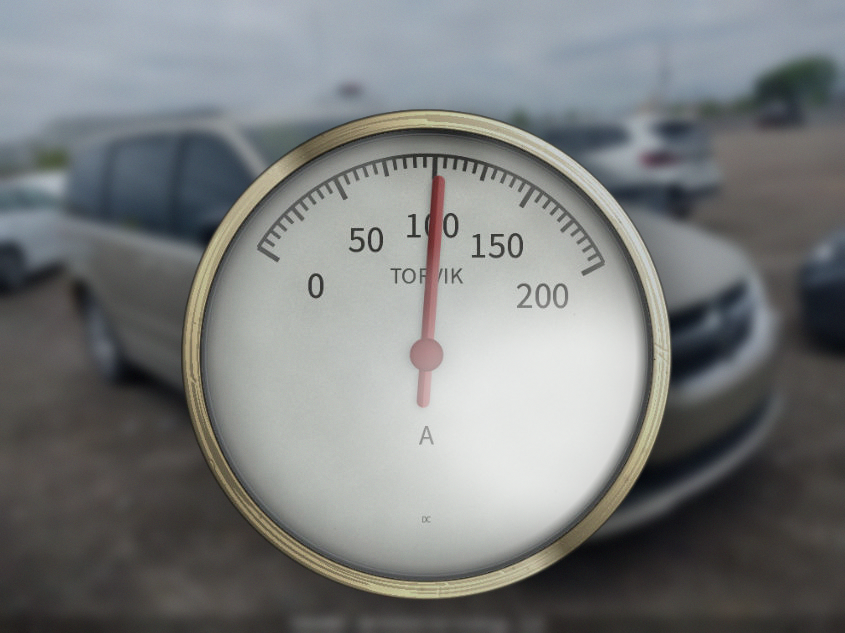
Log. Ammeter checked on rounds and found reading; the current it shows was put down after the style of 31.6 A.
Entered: 102.5 A
